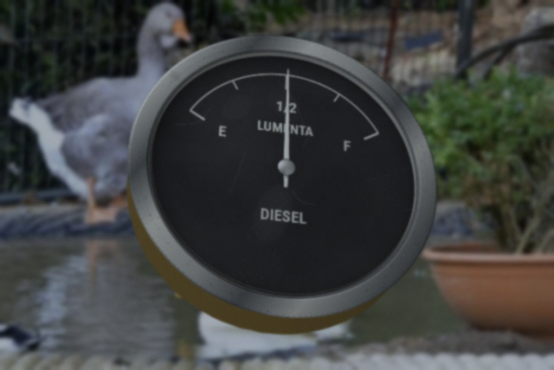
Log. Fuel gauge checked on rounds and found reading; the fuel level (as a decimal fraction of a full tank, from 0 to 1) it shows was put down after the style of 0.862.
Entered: 0.5
